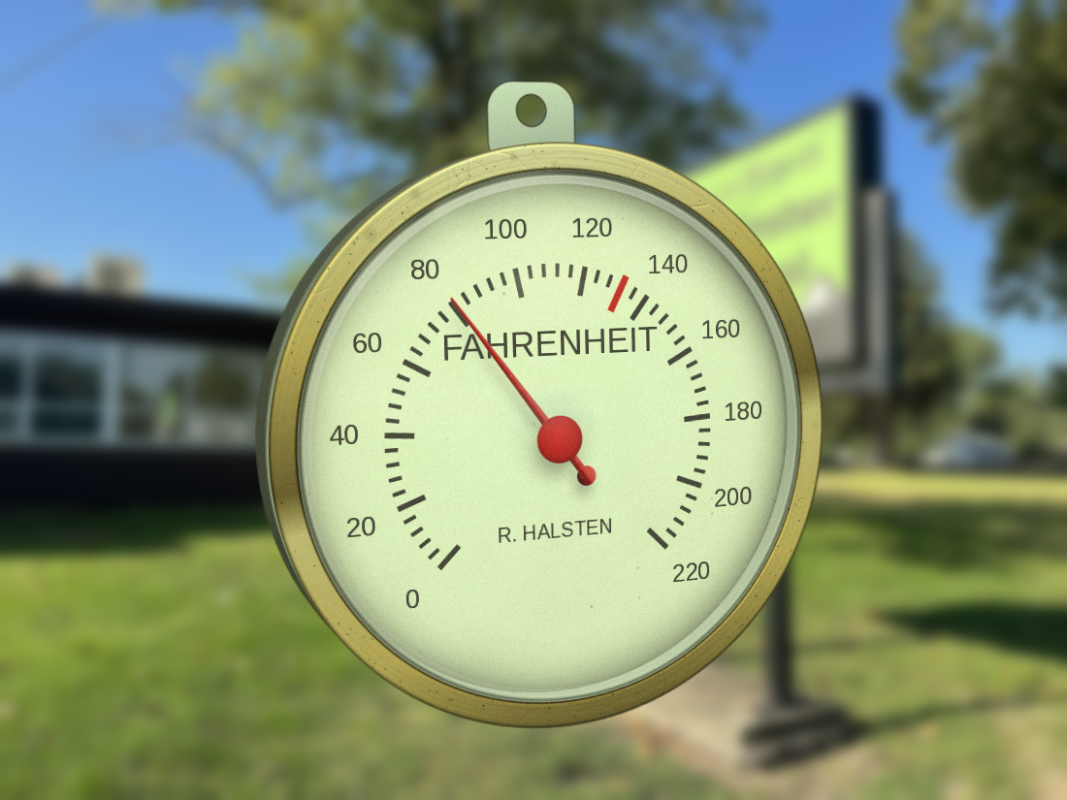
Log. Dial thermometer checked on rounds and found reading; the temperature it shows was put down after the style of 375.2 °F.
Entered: 80 °F
